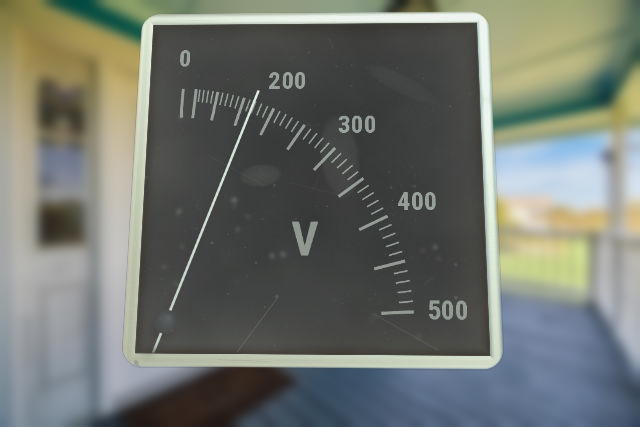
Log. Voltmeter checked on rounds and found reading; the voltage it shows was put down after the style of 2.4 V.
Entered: 170 V
